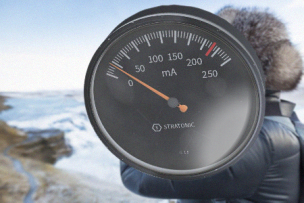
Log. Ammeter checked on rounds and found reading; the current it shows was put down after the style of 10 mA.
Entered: 25 mA
